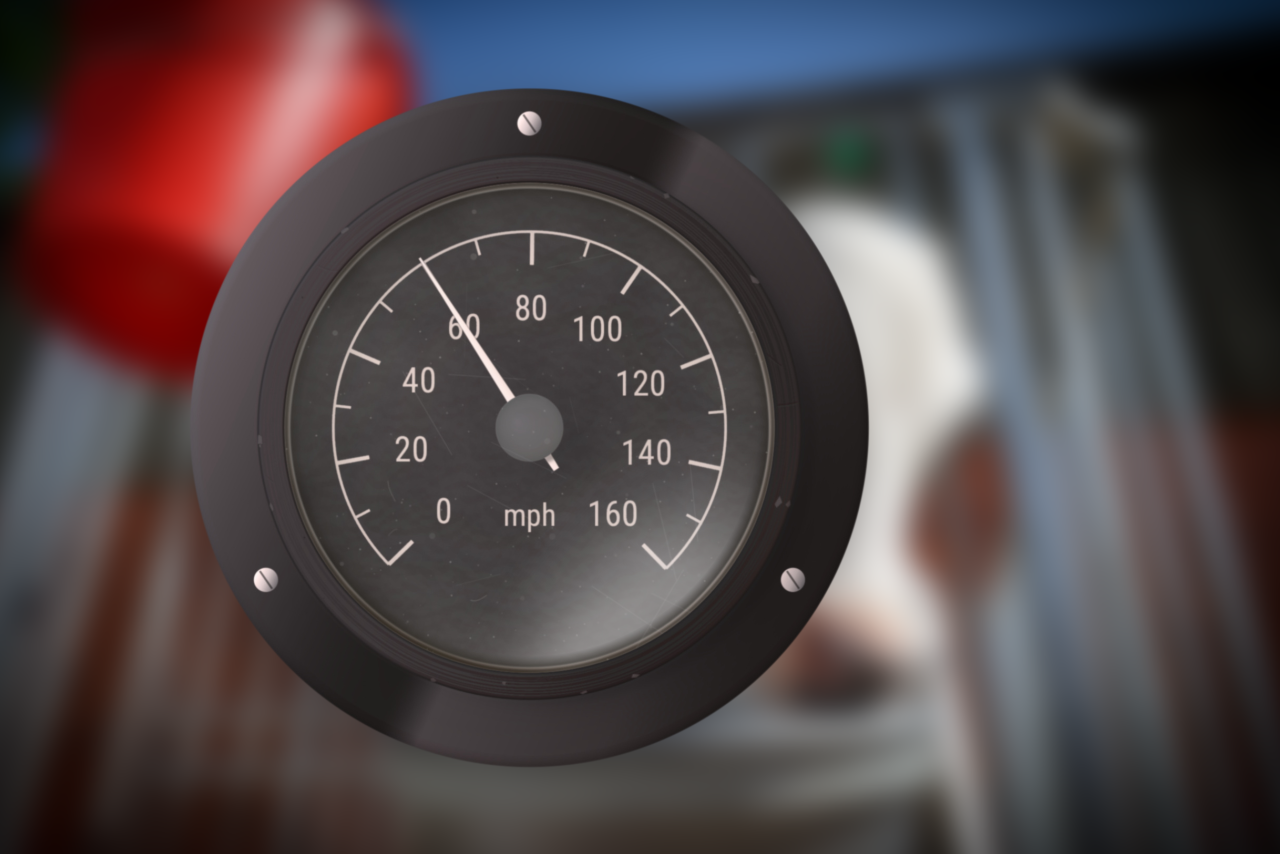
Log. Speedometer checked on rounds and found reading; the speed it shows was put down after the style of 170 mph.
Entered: 60 mph
